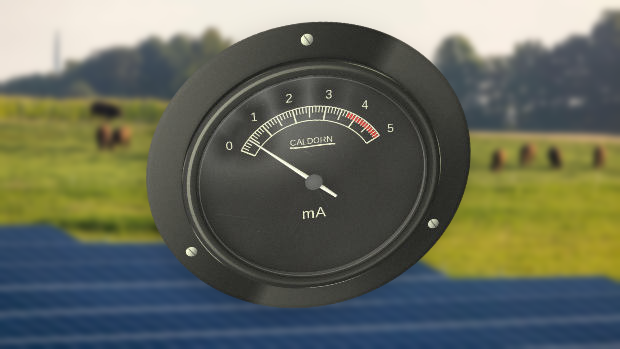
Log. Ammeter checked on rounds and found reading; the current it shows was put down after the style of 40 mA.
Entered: 0.5 mA
